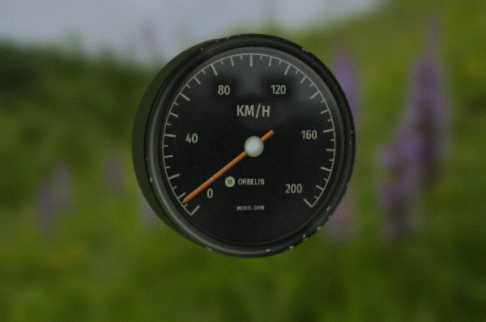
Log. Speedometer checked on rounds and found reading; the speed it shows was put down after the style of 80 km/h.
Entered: 7.5 km/h
